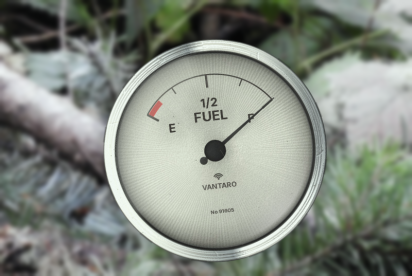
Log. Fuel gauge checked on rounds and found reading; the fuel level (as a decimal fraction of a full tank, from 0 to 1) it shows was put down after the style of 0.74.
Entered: 1
